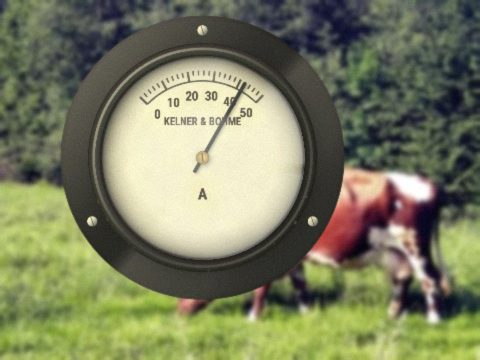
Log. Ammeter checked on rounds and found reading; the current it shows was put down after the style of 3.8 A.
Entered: 42 A
